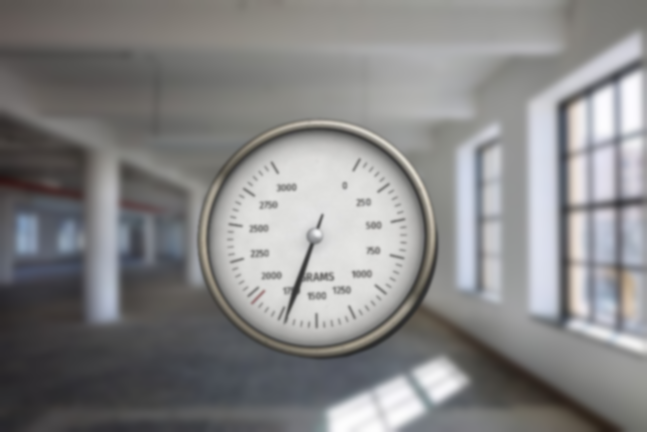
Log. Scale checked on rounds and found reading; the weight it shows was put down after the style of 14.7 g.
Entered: 1700 g
